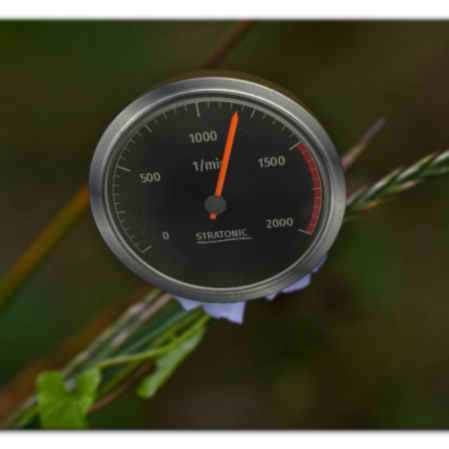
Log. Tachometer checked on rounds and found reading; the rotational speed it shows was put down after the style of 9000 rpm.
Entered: 1175 rpm
